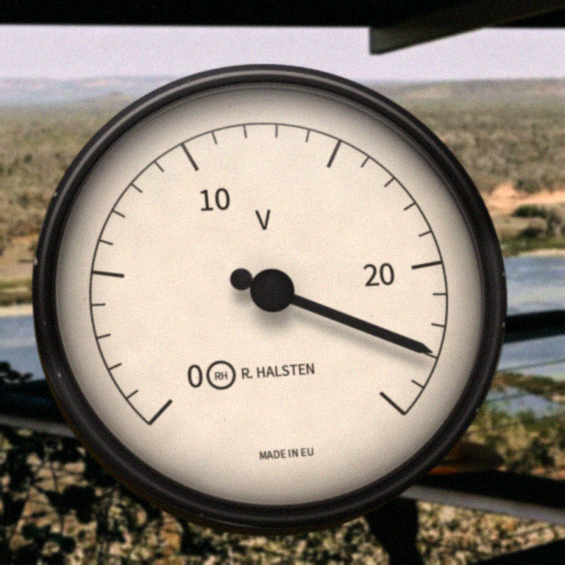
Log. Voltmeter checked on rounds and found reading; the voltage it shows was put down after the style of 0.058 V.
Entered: 23 V
